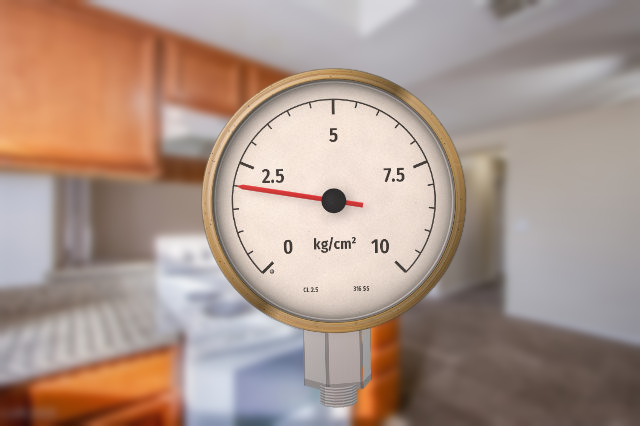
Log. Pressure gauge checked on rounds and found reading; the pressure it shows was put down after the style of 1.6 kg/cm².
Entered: 2 kg/cm²
